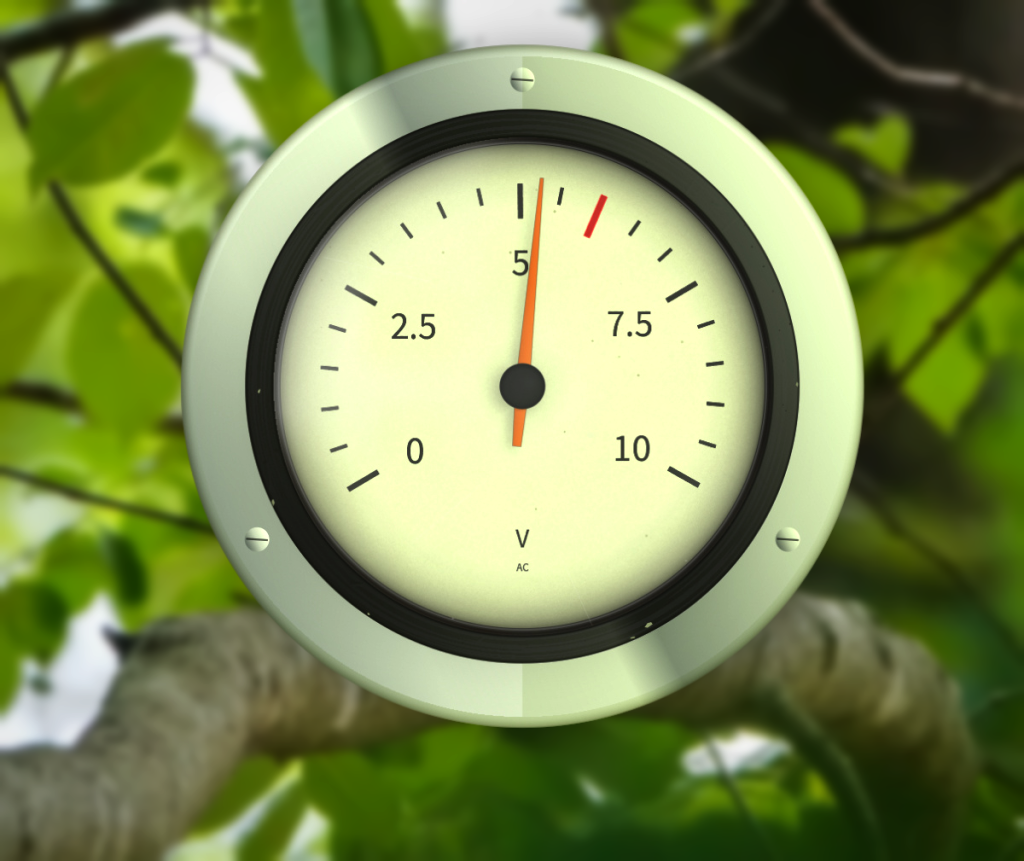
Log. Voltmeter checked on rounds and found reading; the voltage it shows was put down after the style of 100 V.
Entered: 5.25 V
